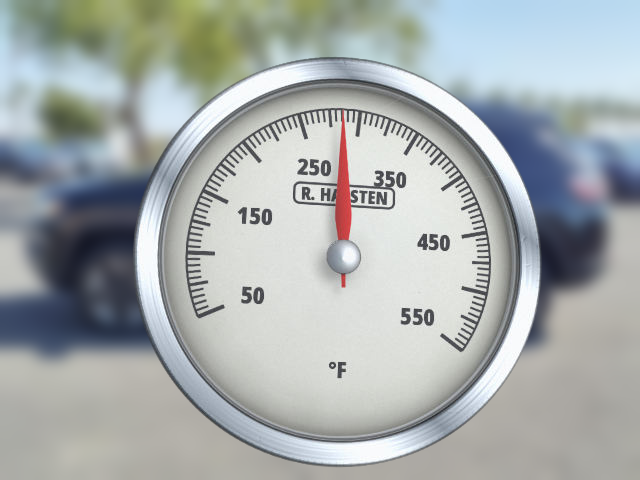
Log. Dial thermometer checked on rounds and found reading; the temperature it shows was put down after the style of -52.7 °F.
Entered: 285 °F
